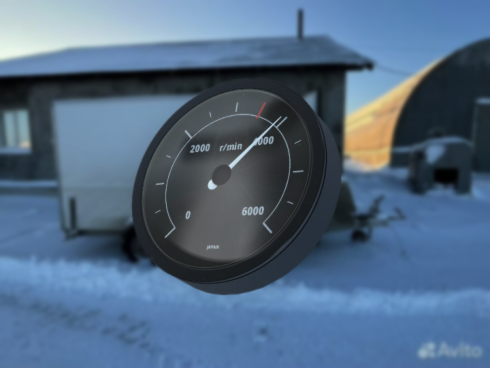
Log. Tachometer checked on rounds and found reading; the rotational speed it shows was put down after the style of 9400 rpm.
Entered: 4000 rpm
